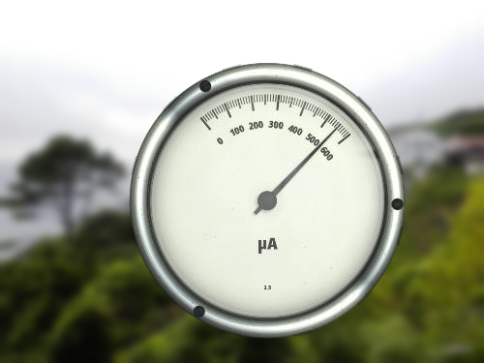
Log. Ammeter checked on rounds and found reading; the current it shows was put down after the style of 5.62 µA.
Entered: 550 µA
